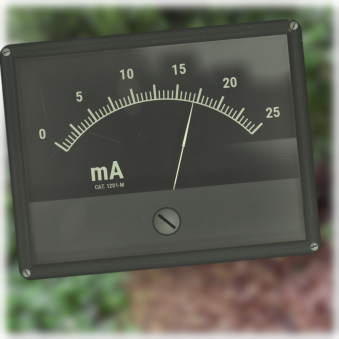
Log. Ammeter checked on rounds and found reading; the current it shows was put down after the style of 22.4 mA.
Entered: 17 mA
